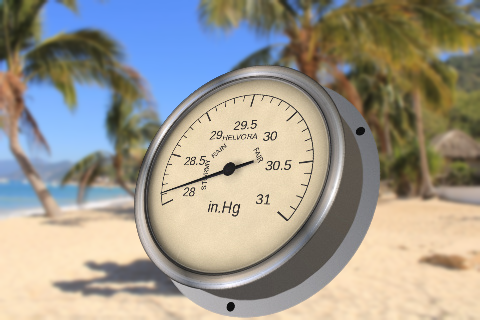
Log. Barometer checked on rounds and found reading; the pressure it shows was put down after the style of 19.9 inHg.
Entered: 28.1 inHg
